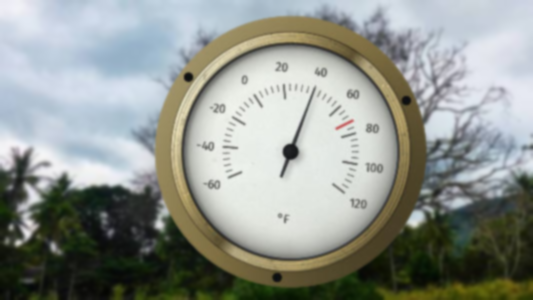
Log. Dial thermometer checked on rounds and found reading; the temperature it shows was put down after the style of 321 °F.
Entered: 40 °F
